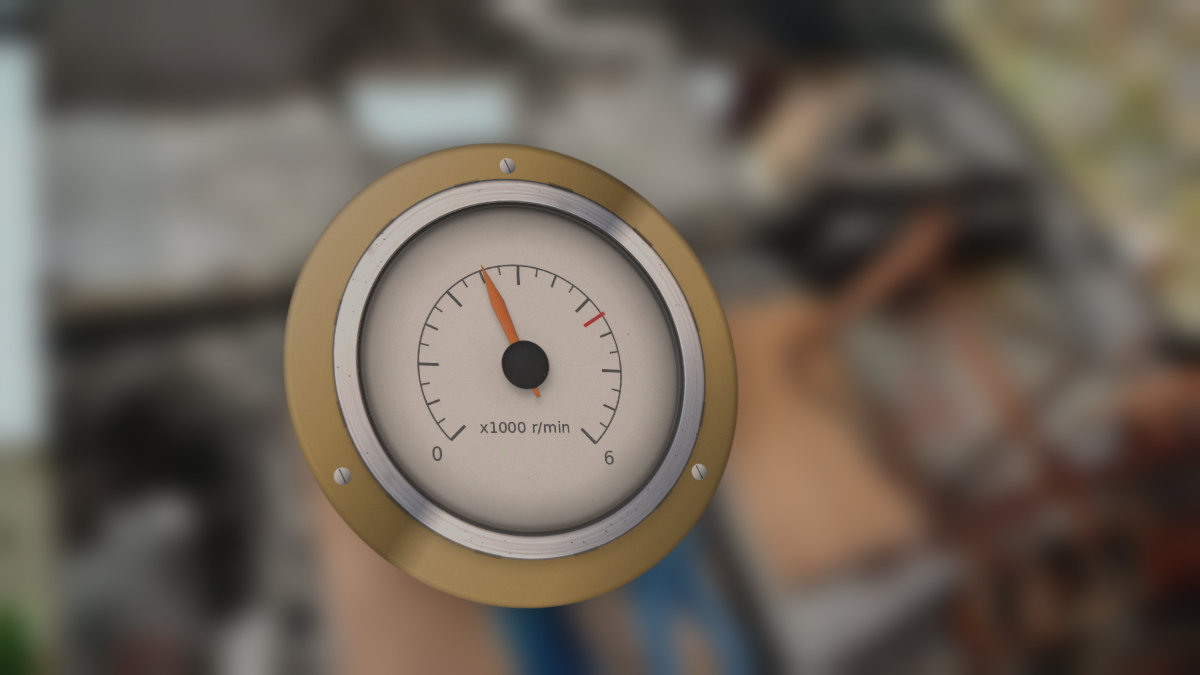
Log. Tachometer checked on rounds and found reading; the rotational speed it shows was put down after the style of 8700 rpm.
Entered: 2500 rpm
